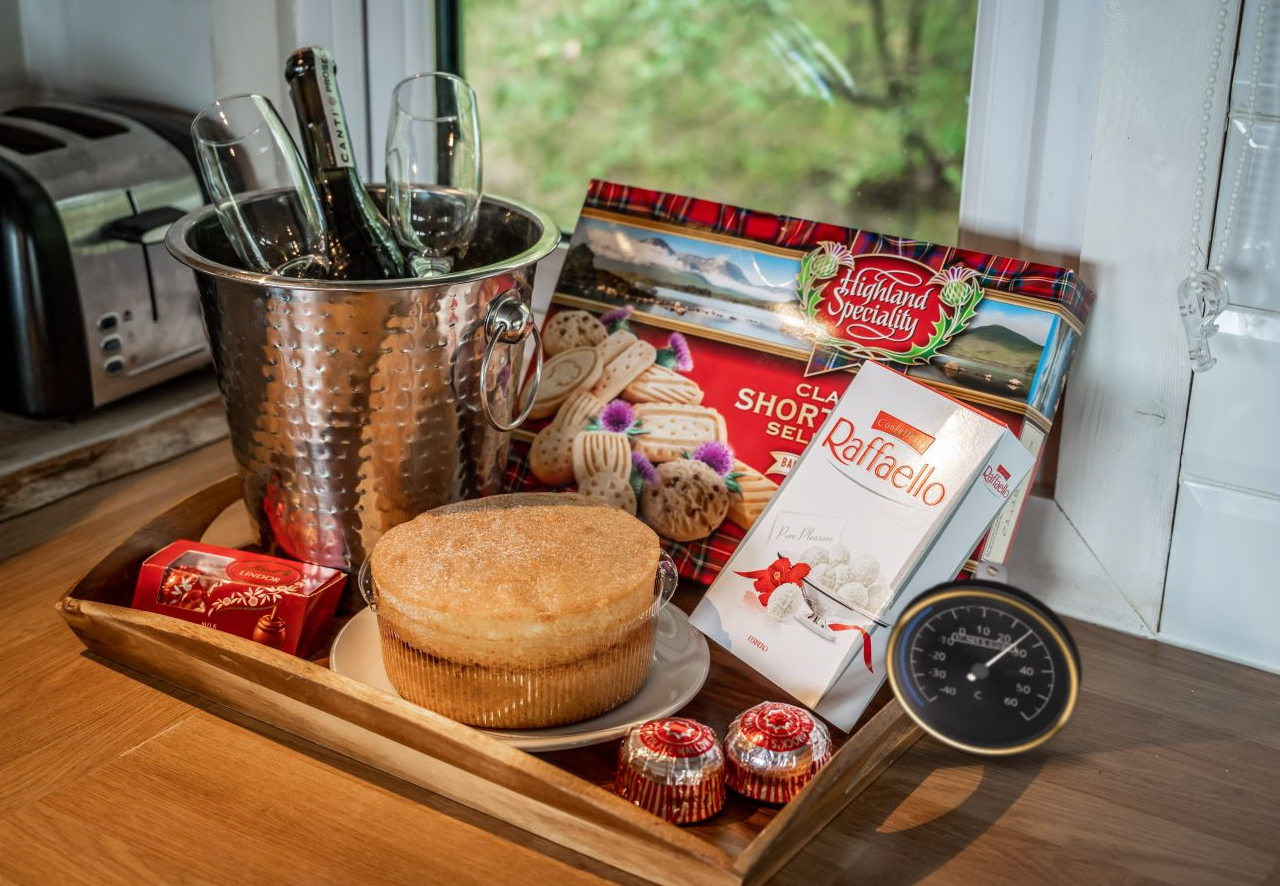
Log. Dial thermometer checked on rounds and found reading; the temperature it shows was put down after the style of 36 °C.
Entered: 25 °C
